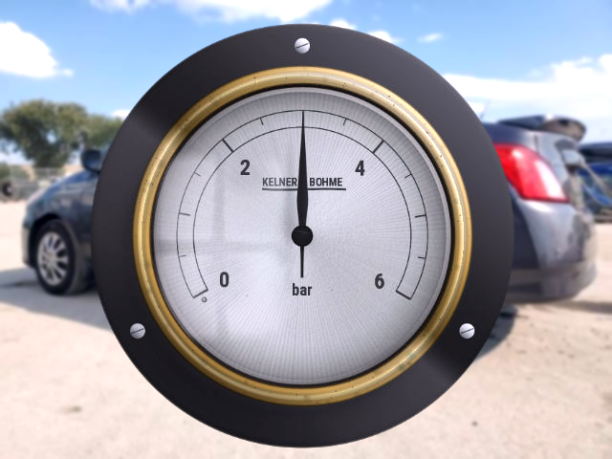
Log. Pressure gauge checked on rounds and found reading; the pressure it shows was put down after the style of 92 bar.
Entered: 3 bar
